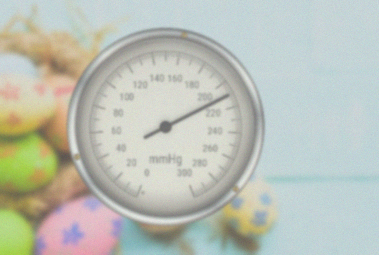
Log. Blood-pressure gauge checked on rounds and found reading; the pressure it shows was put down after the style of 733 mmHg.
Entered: 210 mmHg
